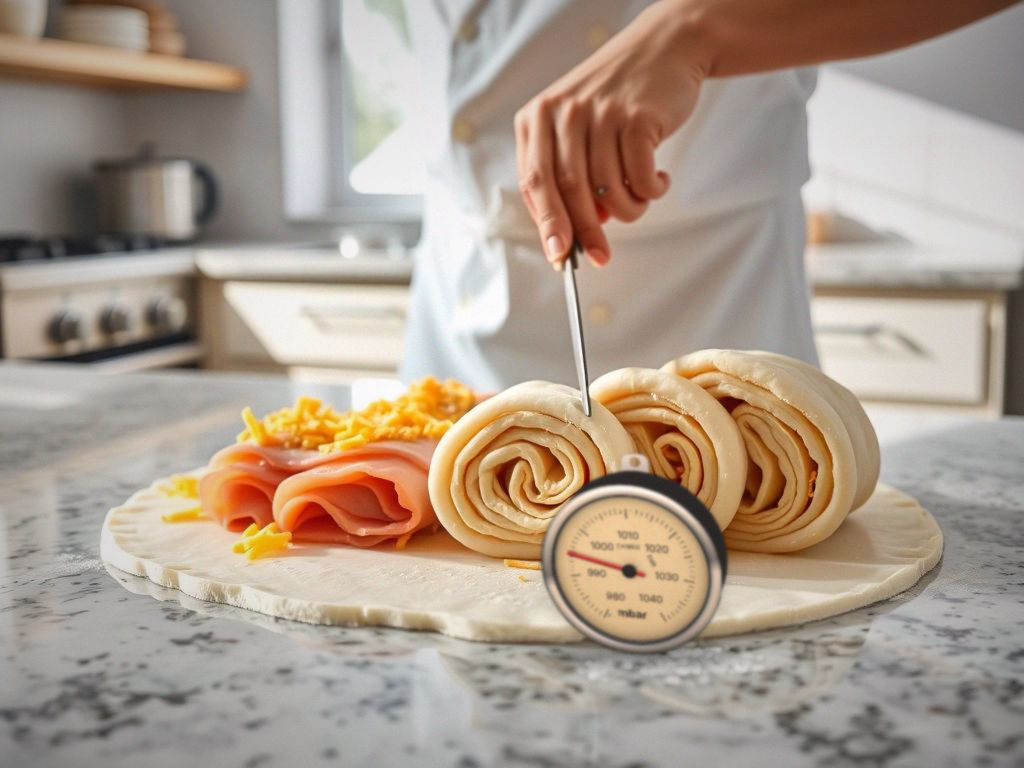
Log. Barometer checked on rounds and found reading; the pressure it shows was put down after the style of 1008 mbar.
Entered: 995 mbar
